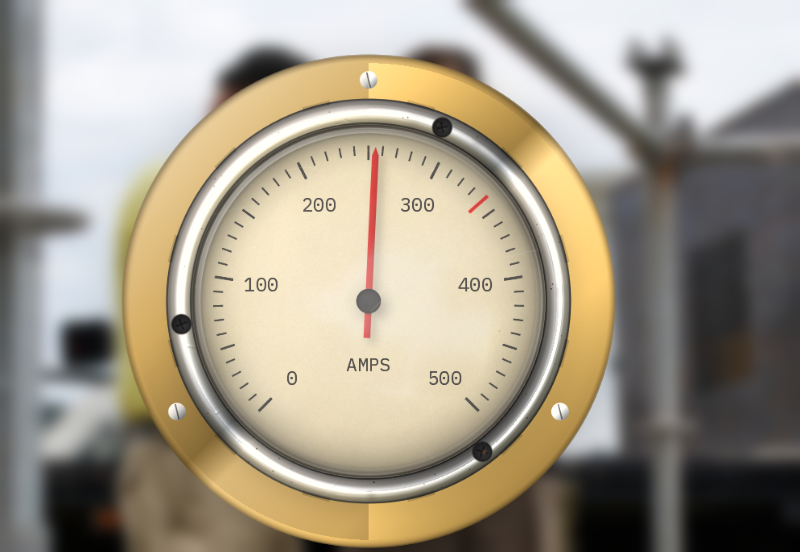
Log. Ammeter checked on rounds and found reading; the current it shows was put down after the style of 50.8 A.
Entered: 255 A
